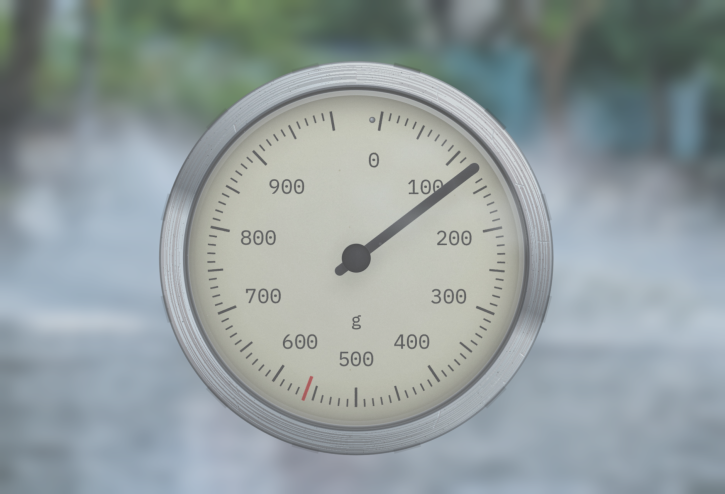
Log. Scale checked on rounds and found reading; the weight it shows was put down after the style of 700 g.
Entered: 125 g
